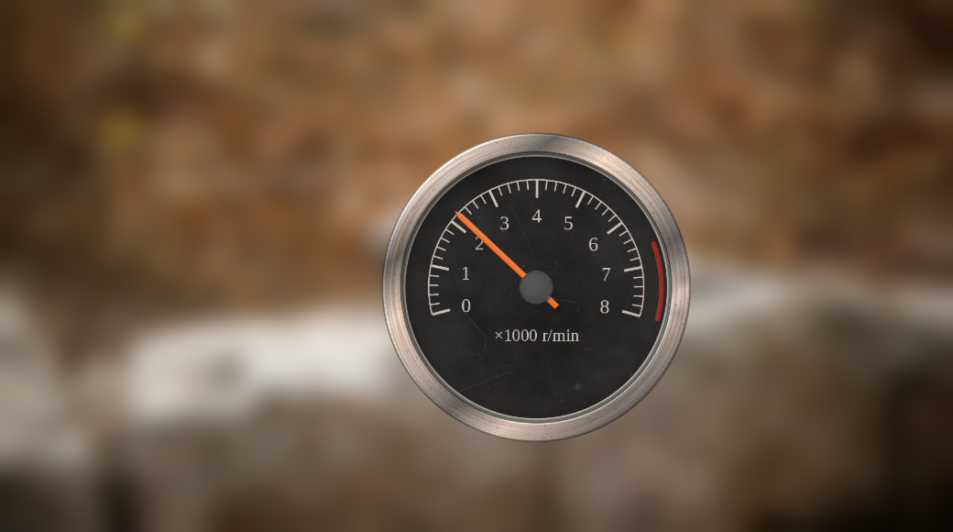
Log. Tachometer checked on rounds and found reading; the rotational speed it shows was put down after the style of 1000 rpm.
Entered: 2200 rpm
